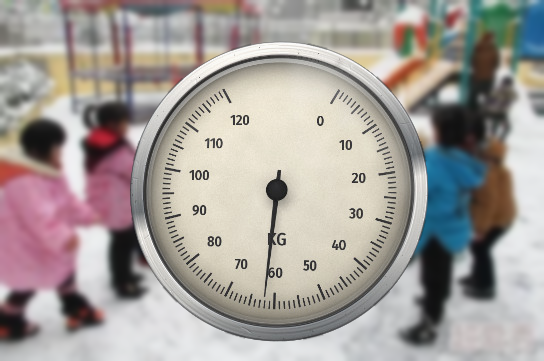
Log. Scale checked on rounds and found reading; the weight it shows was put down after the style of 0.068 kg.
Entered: 62 kg
